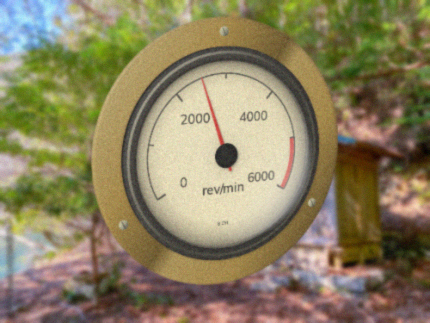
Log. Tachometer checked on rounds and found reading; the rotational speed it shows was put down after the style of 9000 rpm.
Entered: 2500 rpm
